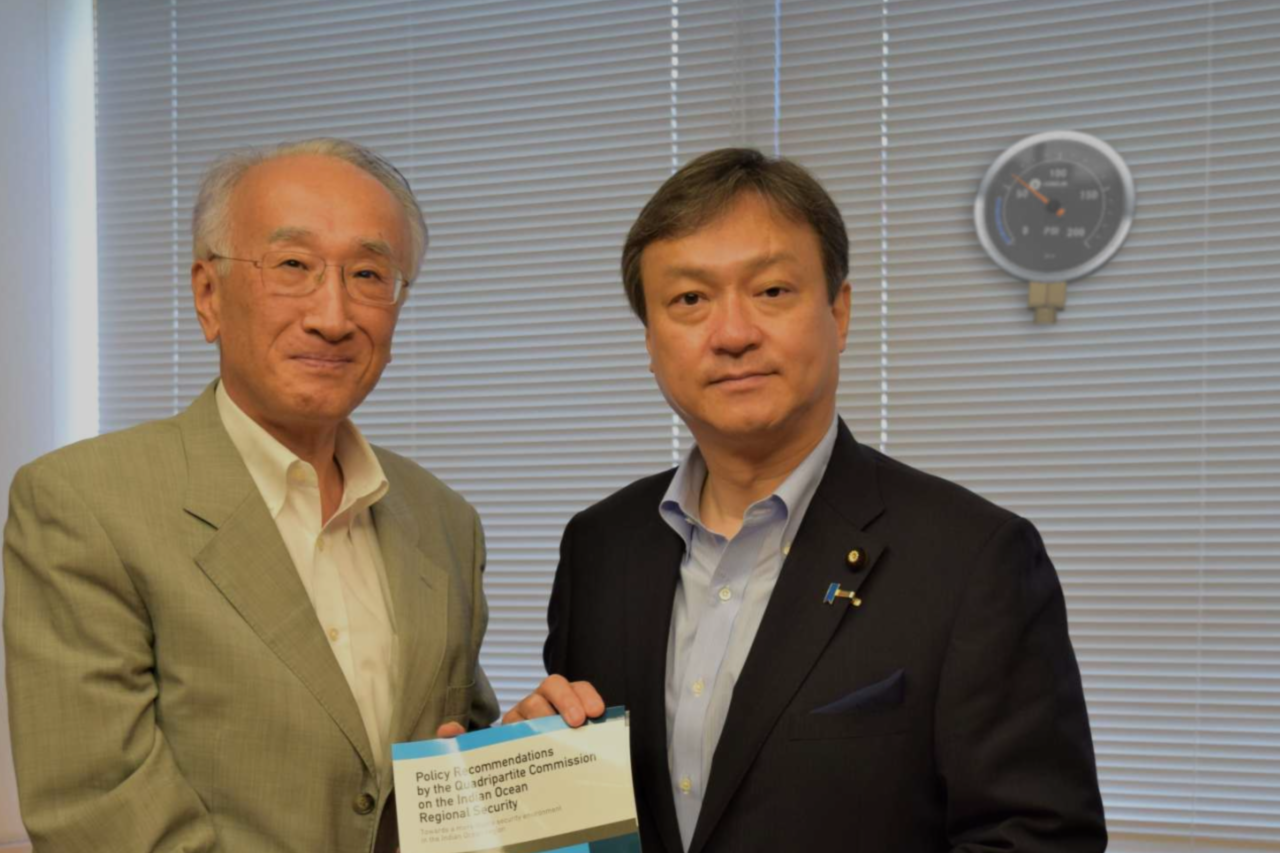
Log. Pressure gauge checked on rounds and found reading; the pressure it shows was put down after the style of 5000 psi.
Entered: 60 psi
